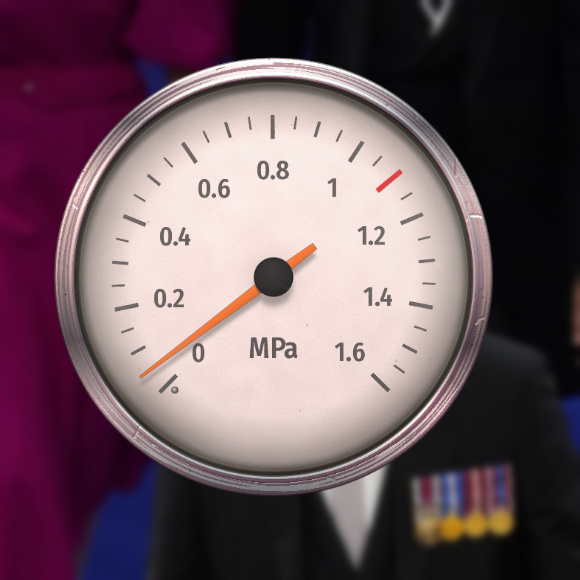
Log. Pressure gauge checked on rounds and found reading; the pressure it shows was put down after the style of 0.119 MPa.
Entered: 0.05 MPa
